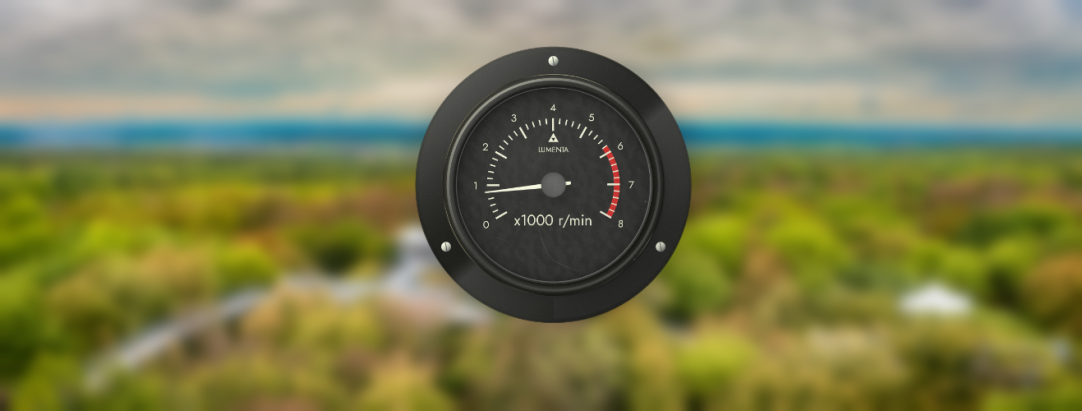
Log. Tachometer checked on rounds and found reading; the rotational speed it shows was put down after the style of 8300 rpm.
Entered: 800 rpm
